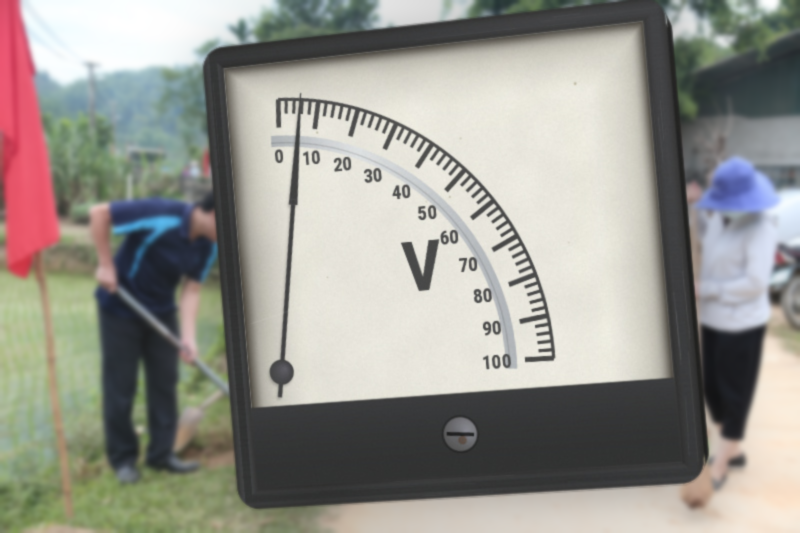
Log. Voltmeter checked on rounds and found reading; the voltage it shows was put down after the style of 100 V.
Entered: 6 V
